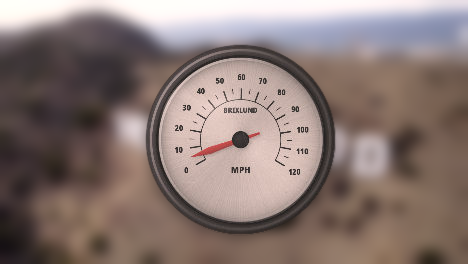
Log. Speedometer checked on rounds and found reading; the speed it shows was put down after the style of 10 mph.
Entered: 5 mph
